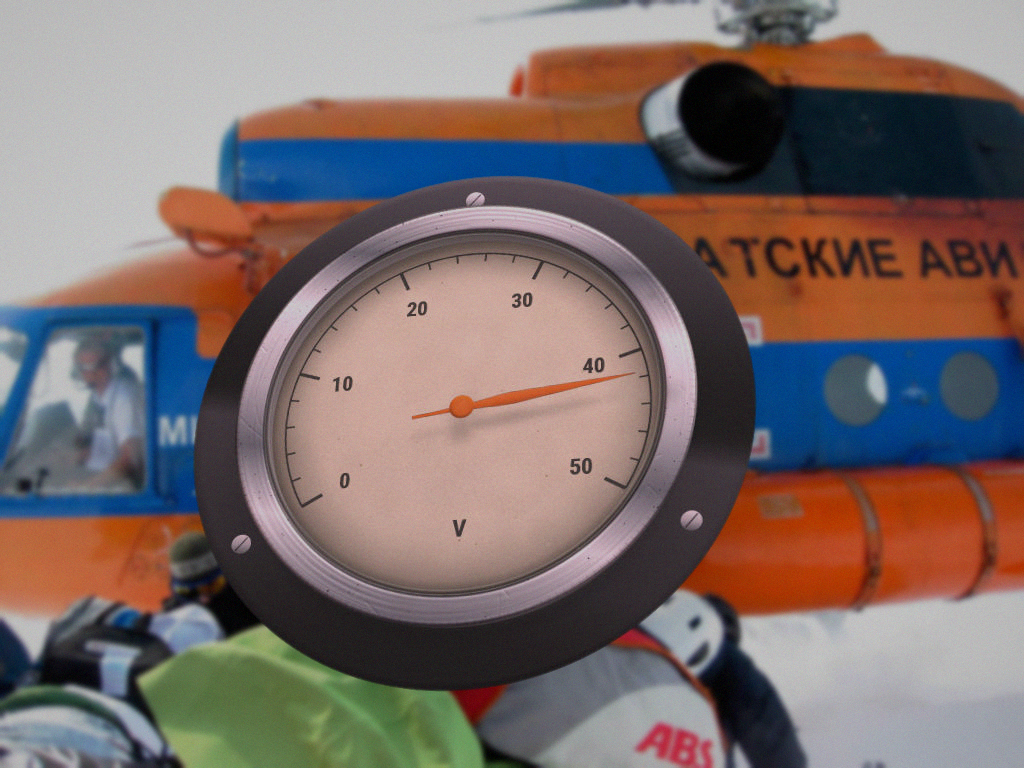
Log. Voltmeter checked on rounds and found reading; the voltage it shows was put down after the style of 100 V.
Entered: 42 V
